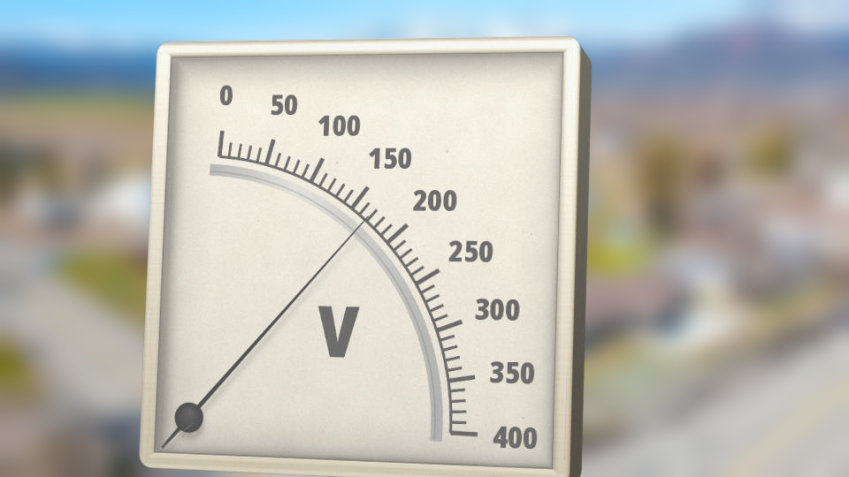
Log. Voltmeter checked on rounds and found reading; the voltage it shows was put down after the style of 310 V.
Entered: 170 V
